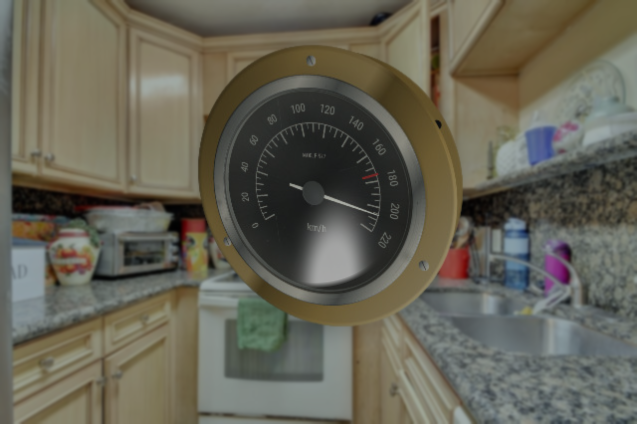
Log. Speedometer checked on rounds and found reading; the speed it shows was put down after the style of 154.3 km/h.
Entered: 205 km/h
